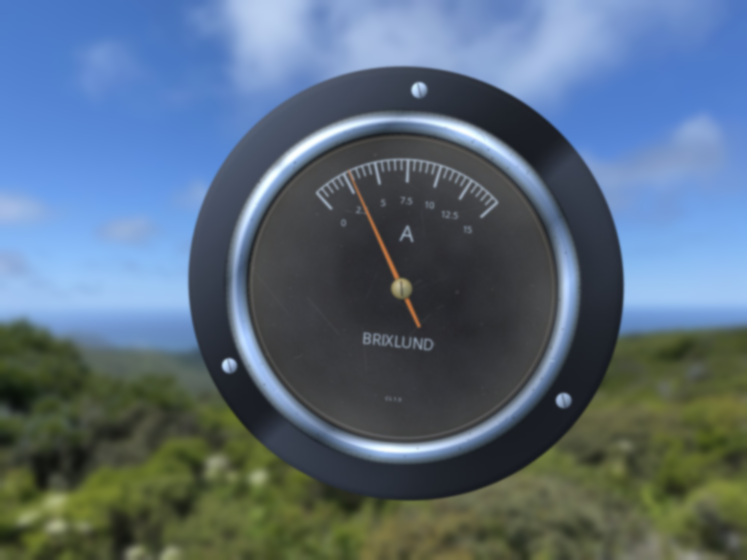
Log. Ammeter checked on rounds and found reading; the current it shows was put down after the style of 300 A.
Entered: 3 A
